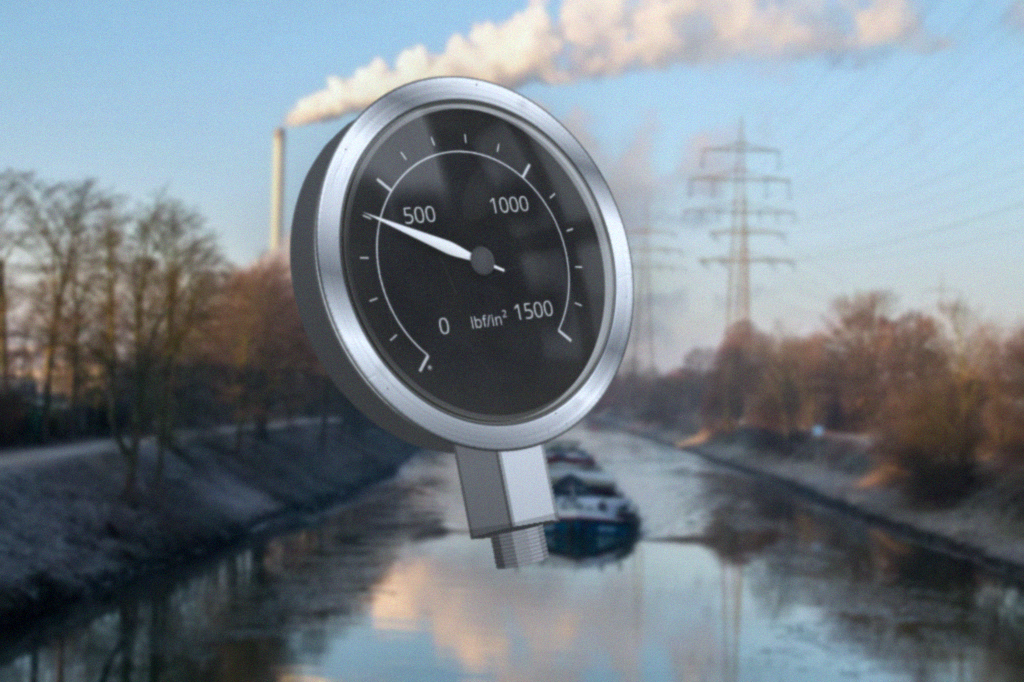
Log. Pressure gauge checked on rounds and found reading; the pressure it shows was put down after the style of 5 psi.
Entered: 400 psi
